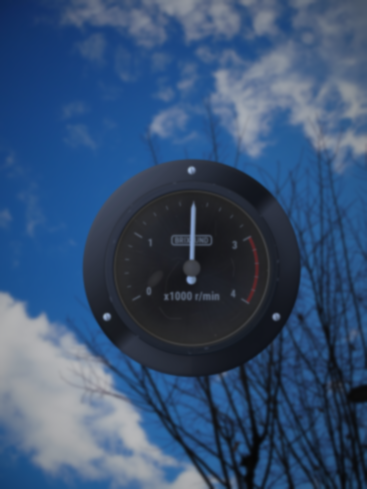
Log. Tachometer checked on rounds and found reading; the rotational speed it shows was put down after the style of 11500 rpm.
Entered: 2000 rpm
